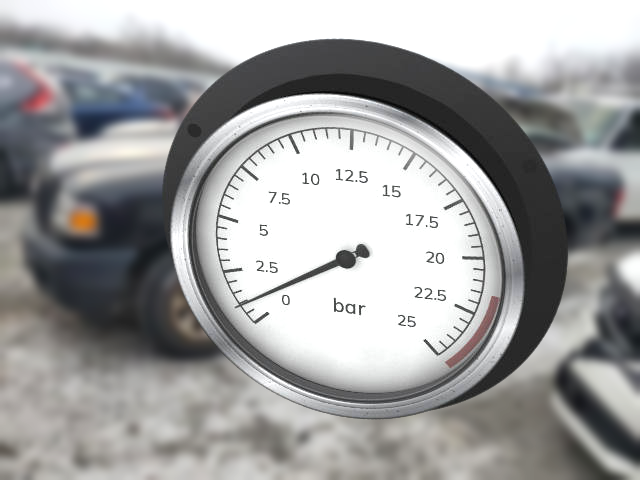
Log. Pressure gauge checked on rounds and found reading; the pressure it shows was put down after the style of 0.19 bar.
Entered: 1 bar
